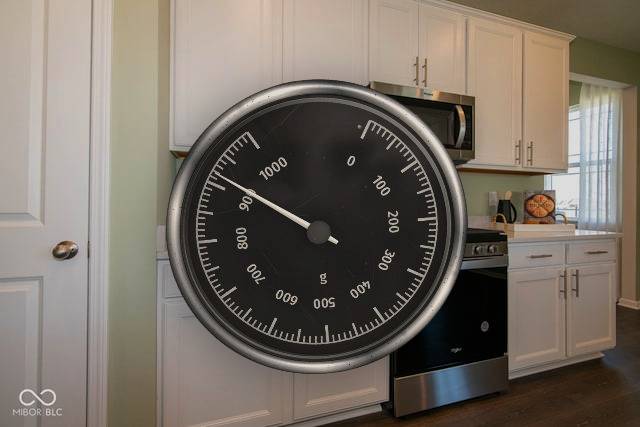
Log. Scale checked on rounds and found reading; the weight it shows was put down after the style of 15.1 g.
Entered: 920 g
